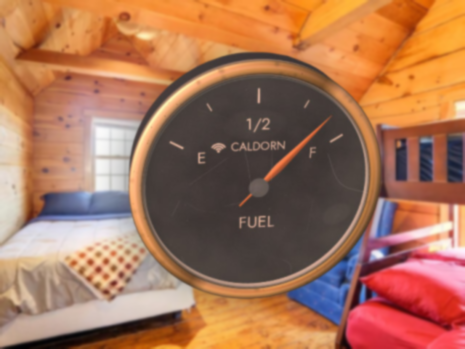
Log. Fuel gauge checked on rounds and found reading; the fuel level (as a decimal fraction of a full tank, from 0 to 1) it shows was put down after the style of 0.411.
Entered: 0.875
